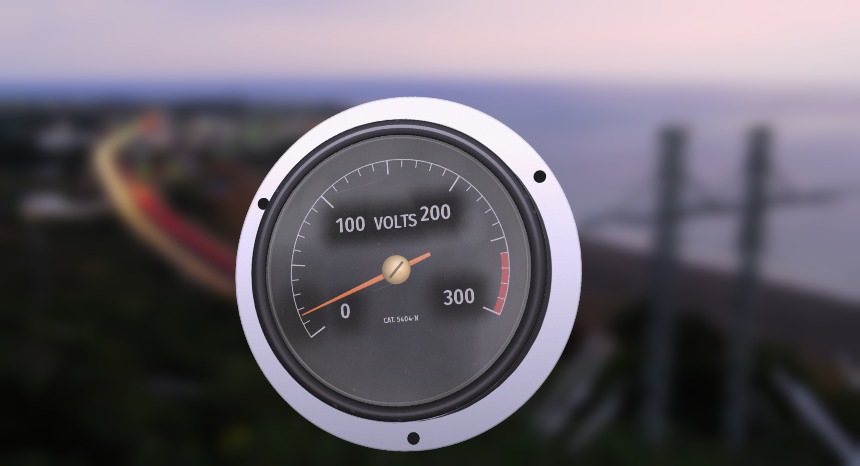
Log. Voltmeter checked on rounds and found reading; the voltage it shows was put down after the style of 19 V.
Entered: 15 V
